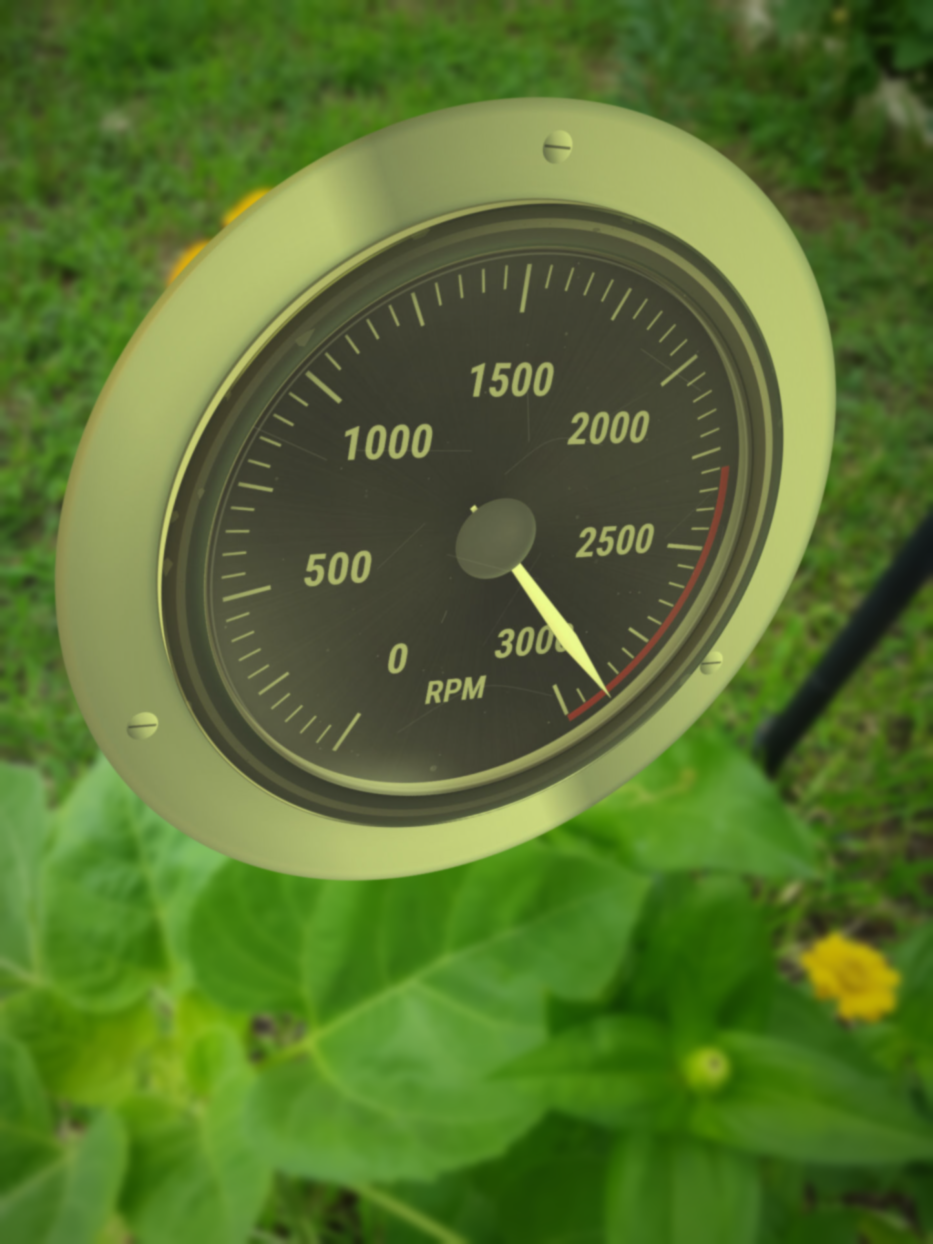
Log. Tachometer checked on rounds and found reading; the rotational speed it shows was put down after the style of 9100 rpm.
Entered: 2900 rpm
